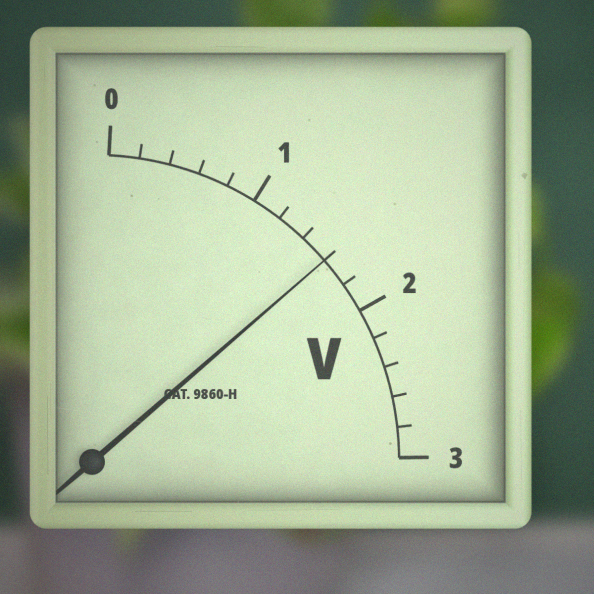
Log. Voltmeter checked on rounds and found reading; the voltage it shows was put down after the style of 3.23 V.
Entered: 1.6 V
